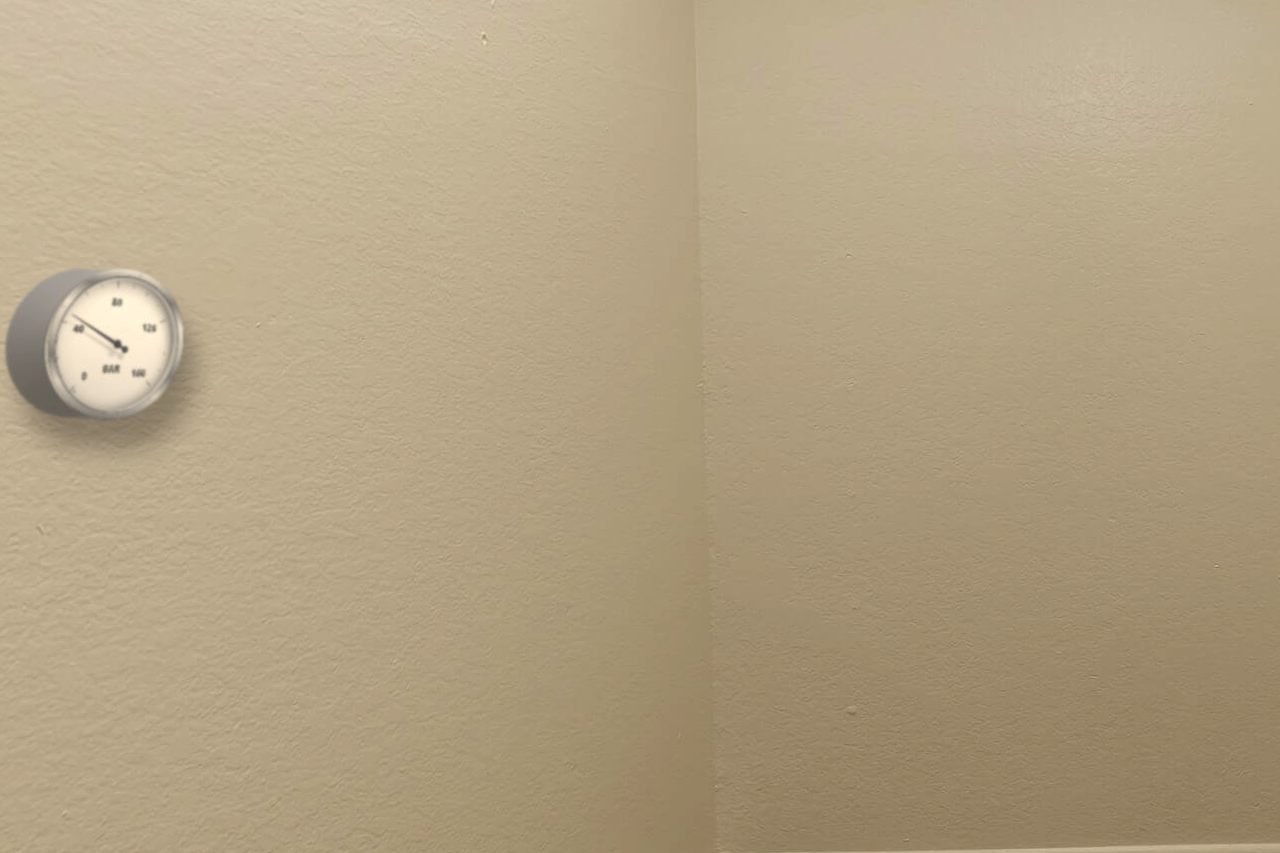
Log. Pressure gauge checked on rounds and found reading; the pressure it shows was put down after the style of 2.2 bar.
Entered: 45 bar
